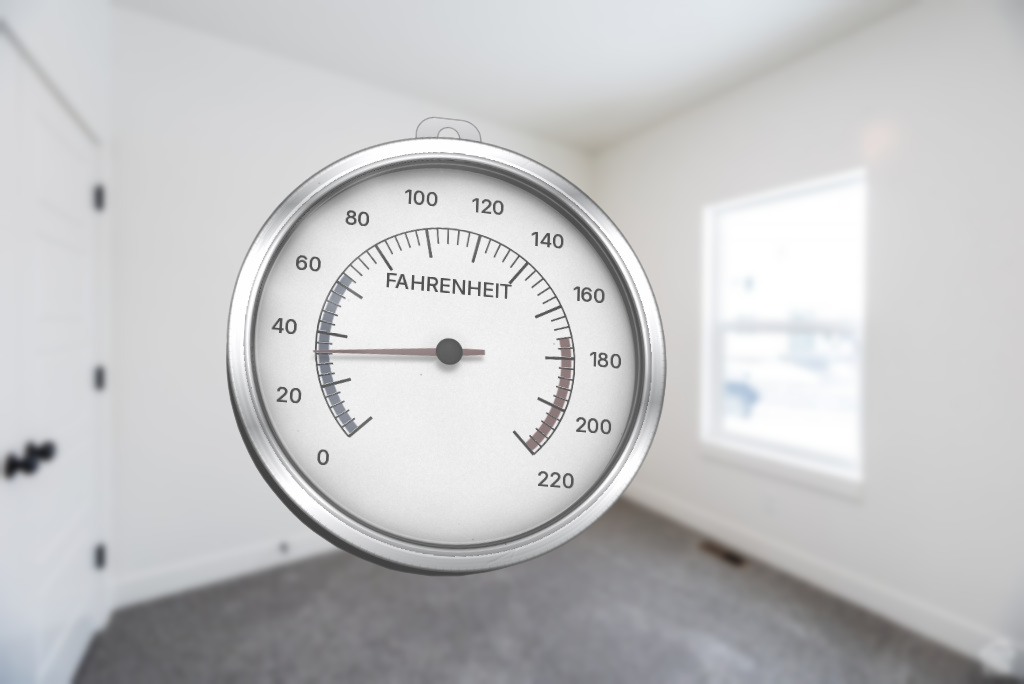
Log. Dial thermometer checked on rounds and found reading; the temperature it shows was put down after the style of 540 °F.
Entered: 32 °F
